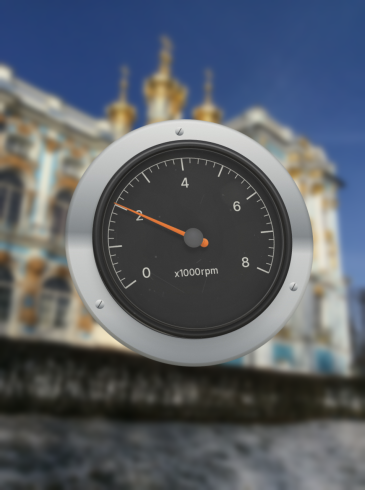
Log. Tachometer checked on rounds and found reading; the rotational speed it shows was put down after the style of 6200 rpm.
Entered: 2000 rpm
